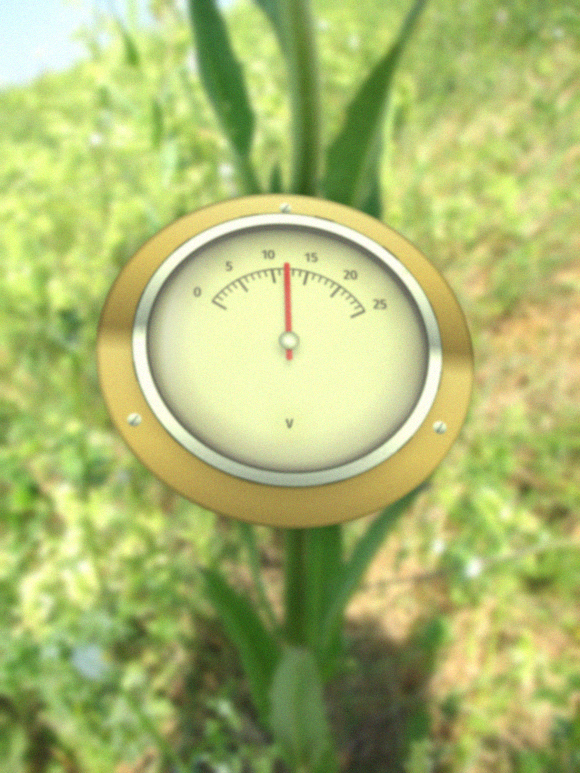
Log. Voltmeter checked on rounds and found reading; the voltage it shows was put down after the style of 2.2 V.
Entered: 12 V
